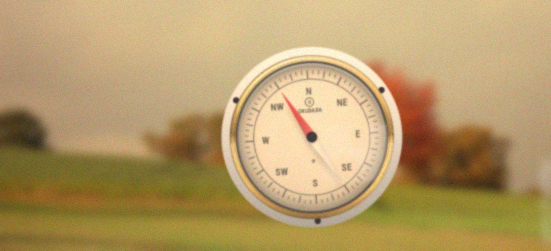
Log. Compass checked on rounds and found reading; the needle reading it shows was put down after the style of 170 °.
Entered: 330 °
